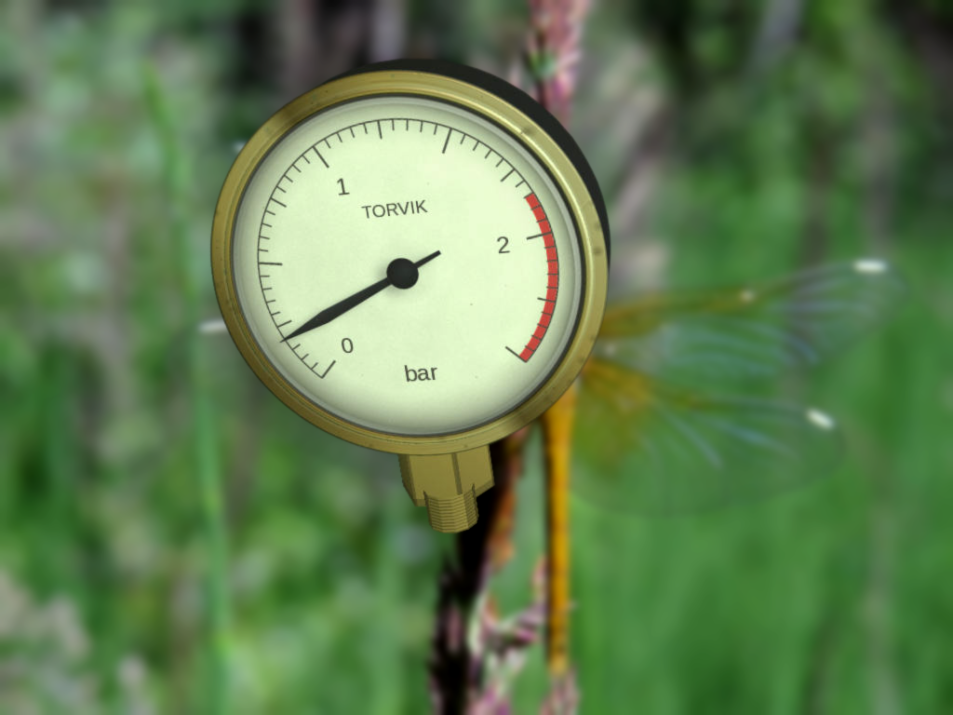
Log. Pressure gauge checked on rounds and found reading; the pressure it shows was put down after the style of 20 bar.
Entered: 0.2 bar
